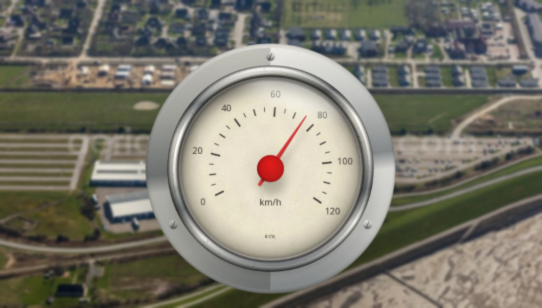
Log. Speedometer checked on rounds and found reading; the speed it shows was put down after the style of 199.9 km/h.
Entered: 75 km/h
